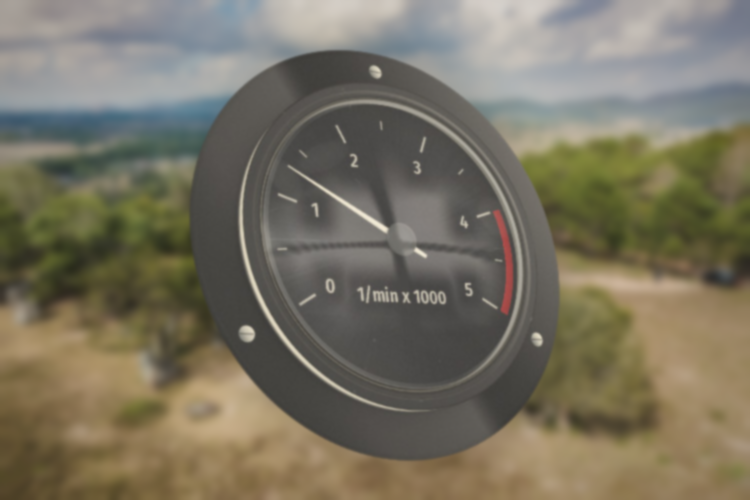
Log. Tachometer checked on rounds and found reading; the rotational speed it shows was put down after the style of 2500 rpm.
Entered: 1250 rpm
